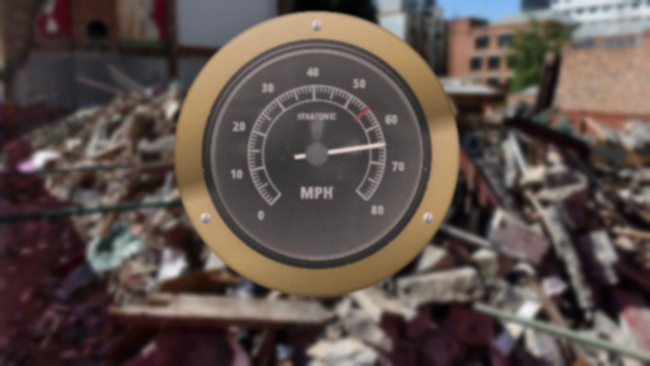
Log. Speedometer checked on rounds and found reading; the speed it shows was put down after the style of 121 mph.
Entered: 65 mph
